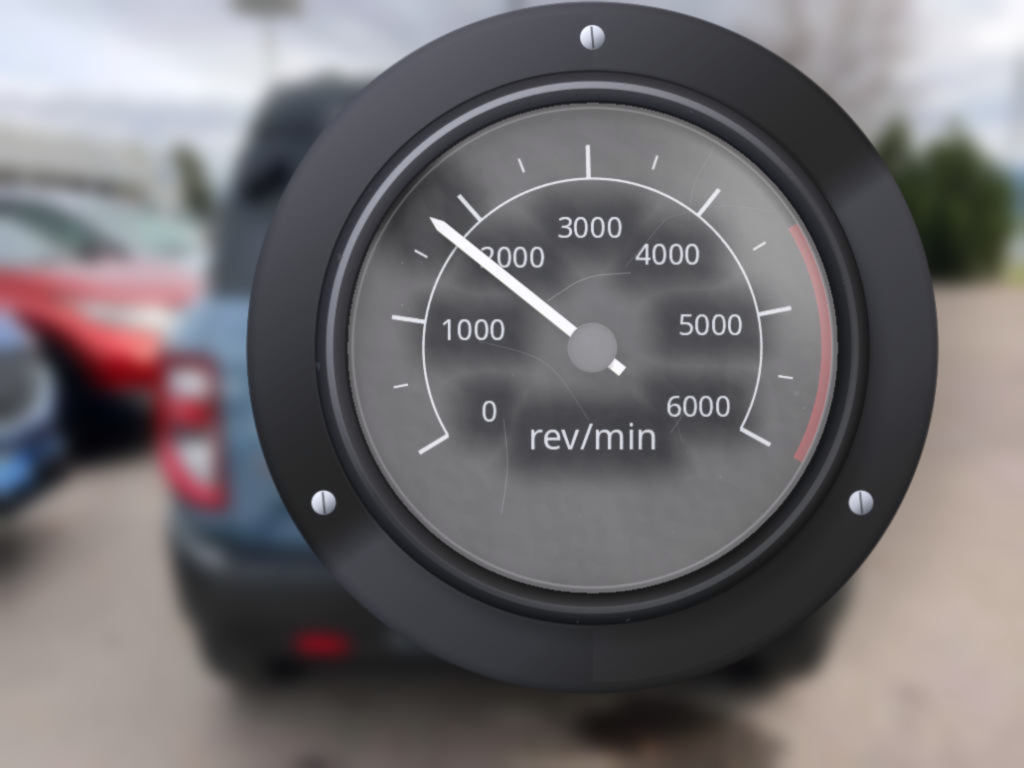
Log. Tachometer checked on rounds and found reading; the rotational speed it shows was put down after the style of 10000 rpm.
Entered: 1750 rpm
